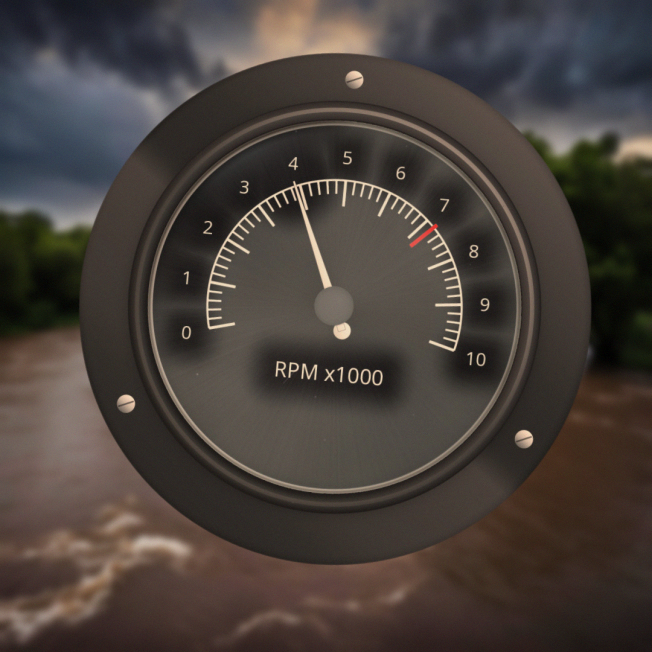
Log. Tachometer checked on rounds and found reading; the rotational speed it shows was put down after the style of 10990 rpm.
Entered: 3900 rpm
